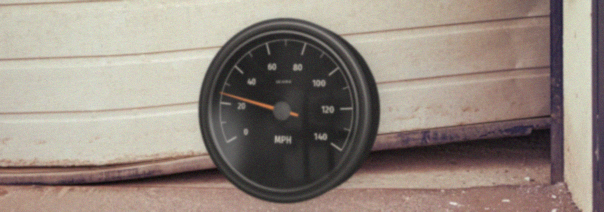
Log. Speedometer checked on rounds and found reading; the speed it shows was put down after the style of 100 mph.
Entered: 25 mph
